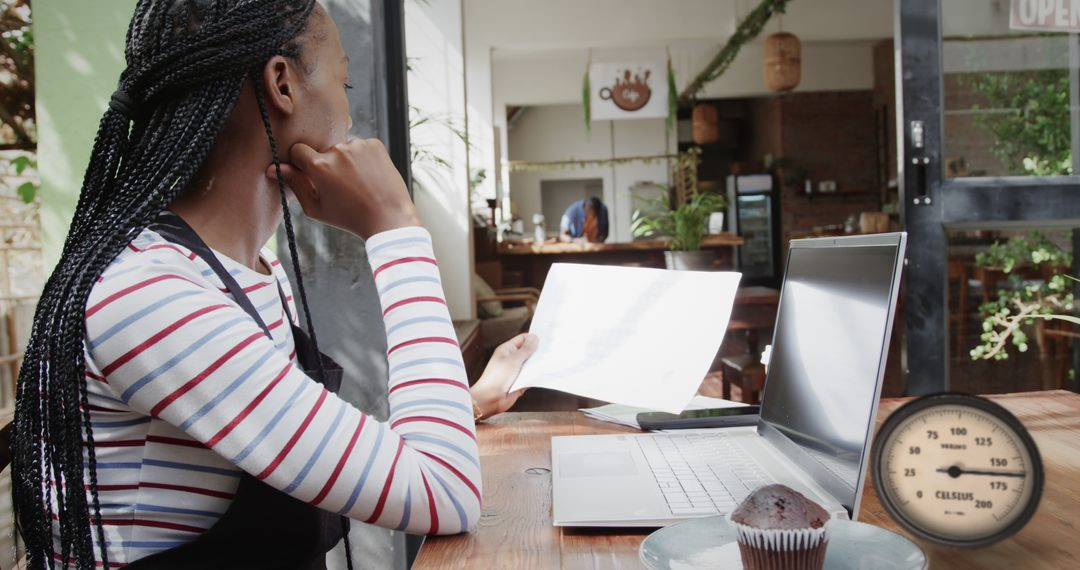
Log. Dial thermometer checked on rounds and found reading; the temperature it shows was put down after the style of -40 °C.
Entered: 162.5 °C
